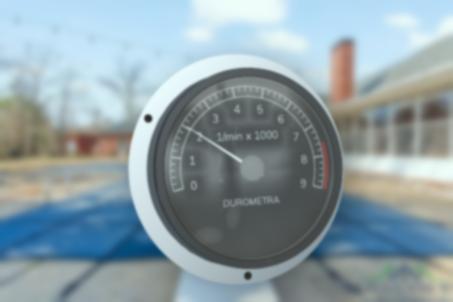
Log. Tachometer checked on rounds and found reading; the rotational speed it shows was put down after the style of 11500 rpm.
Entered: 2000 rpm
